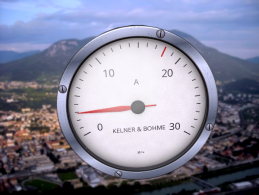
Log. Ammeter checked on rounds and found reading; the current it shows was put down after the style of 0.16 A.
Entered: 3 A
